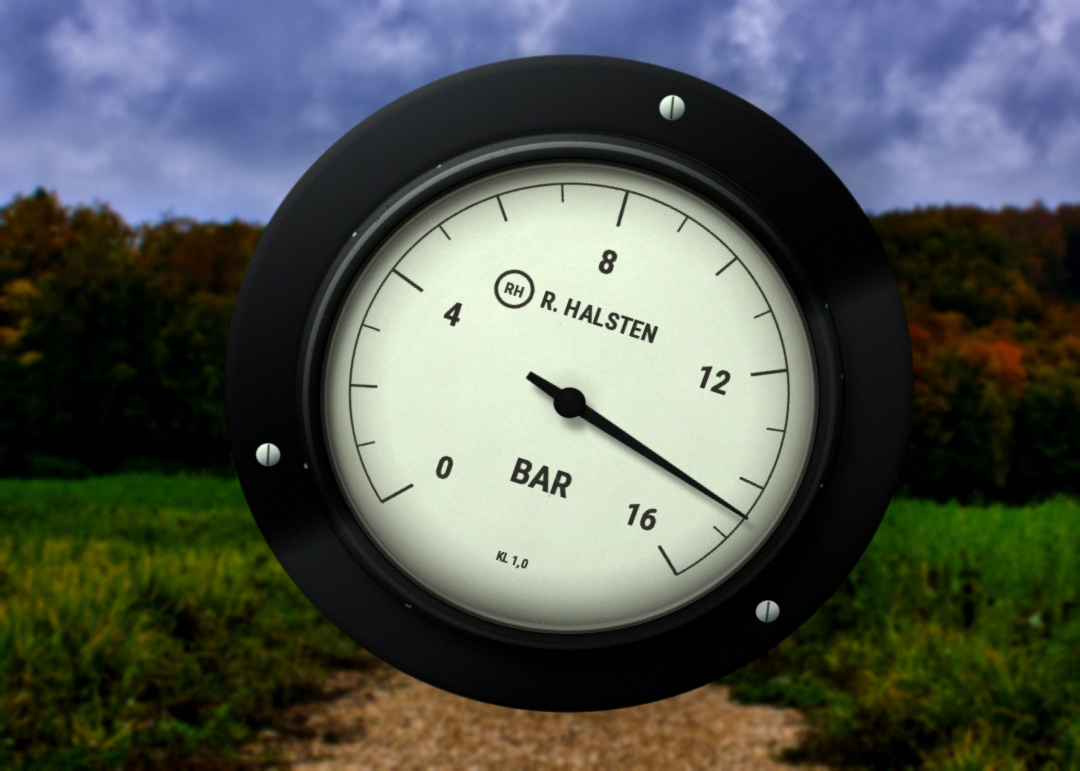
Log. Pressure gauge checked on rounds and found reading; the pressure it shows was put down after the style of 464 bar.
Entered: 14.5 bar
